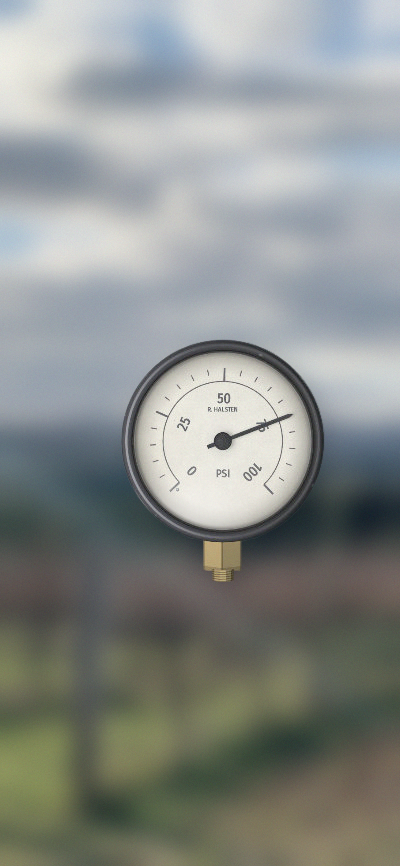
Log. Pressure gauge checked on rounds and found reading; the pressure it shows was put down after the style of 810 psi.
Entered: 75 psi
